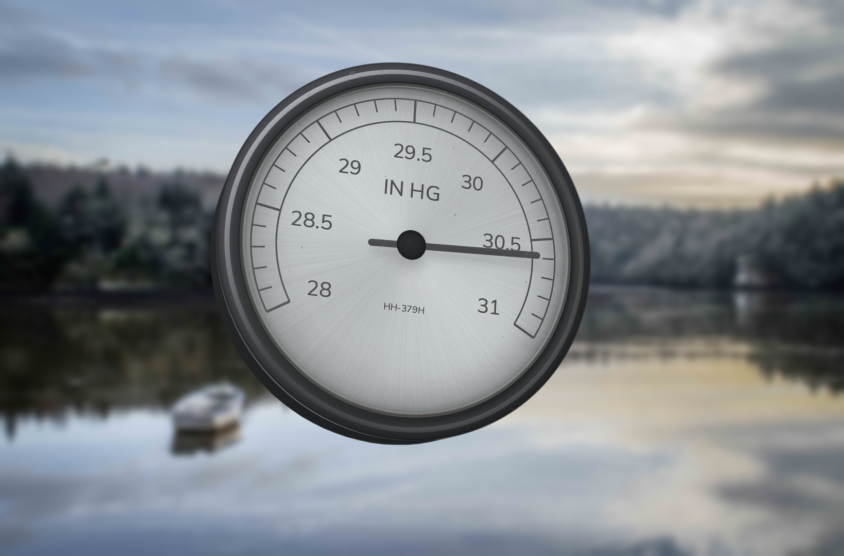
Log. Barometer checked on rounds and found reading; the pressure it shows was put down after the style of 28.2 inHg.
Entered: 30.6 inHg
